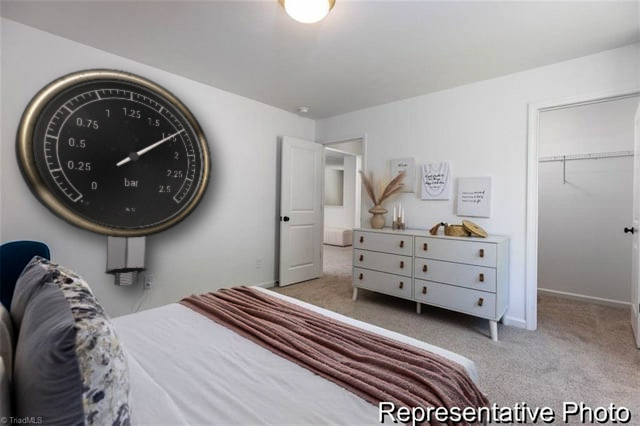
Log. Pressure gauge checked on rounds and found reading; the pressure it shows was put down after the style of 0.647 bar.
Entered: 1.75 bar
